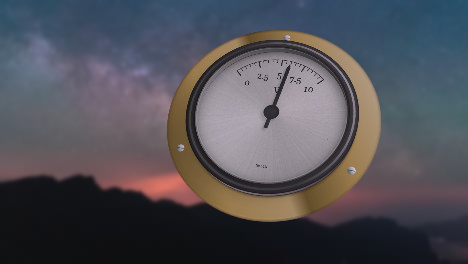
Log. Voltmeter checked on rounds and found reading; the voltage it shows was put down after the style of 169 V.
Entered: 6 V
